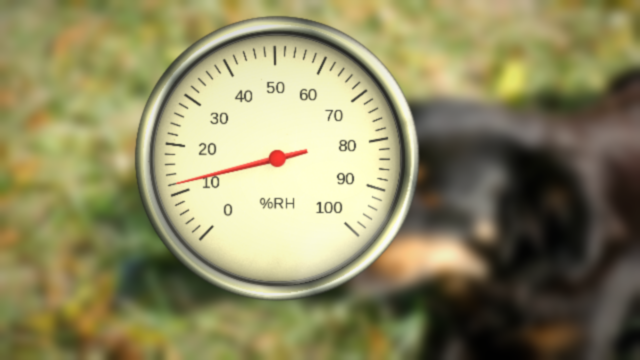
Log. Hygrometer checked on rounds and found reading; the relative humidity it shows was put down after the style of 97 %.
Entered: 12 %
